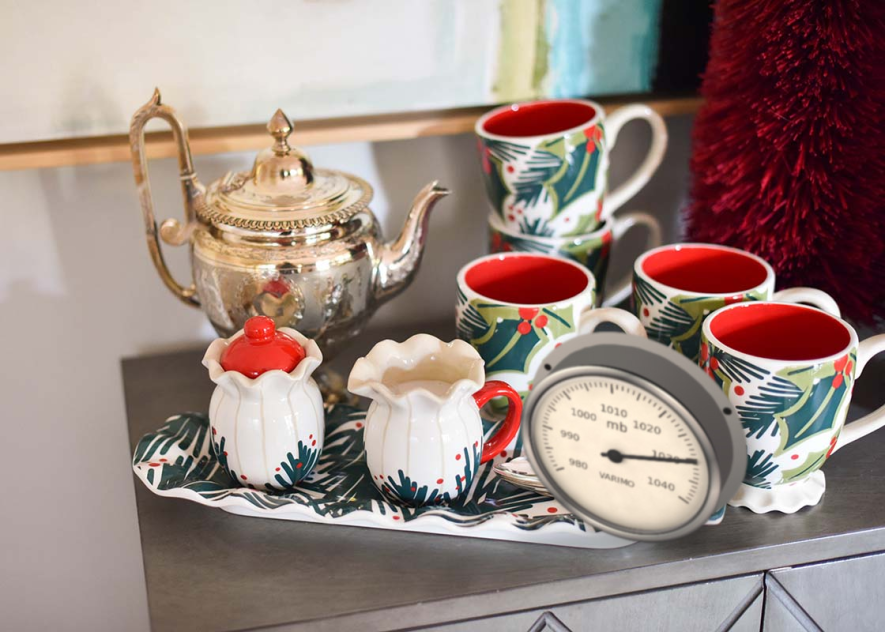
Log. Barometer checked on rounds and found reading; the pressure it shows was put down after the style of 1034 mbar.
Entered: 1030 mbar
